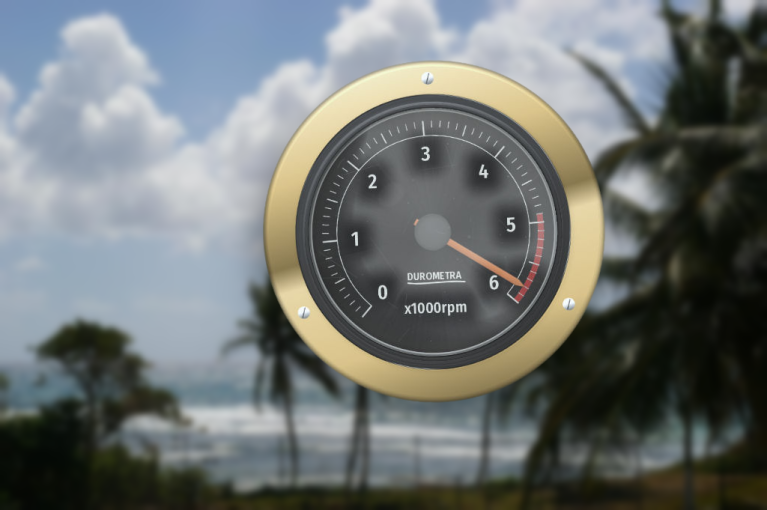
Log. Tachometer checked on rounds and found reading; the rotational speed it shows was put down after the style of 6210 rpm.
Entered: 5800 rpm
